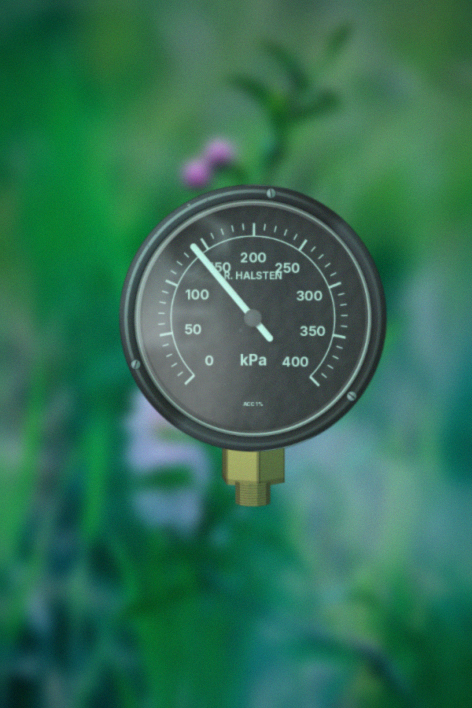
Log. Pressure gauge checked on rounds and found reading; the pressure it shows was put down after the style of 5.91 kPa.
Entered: 140 kPa
